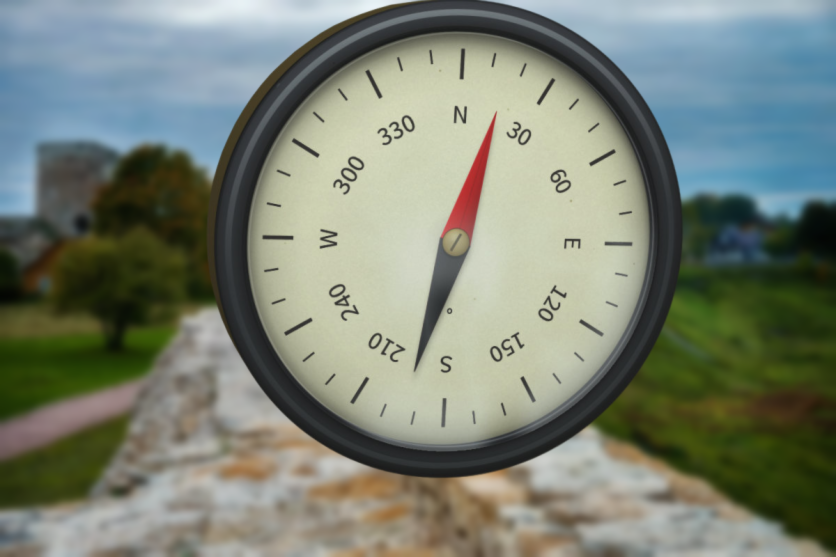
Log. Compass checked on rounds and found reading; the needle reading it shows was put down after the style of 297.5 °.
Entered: 15 °
